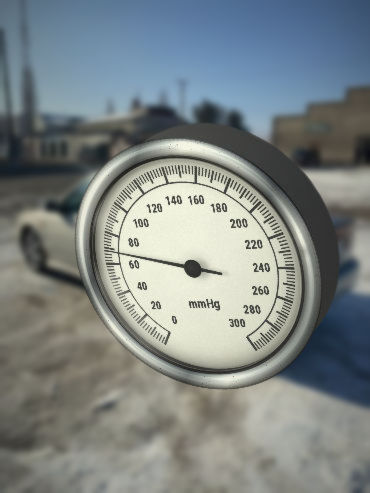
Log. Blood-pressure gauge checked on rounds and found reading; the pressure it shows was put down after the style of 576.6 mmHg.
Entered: 70 mmHg
